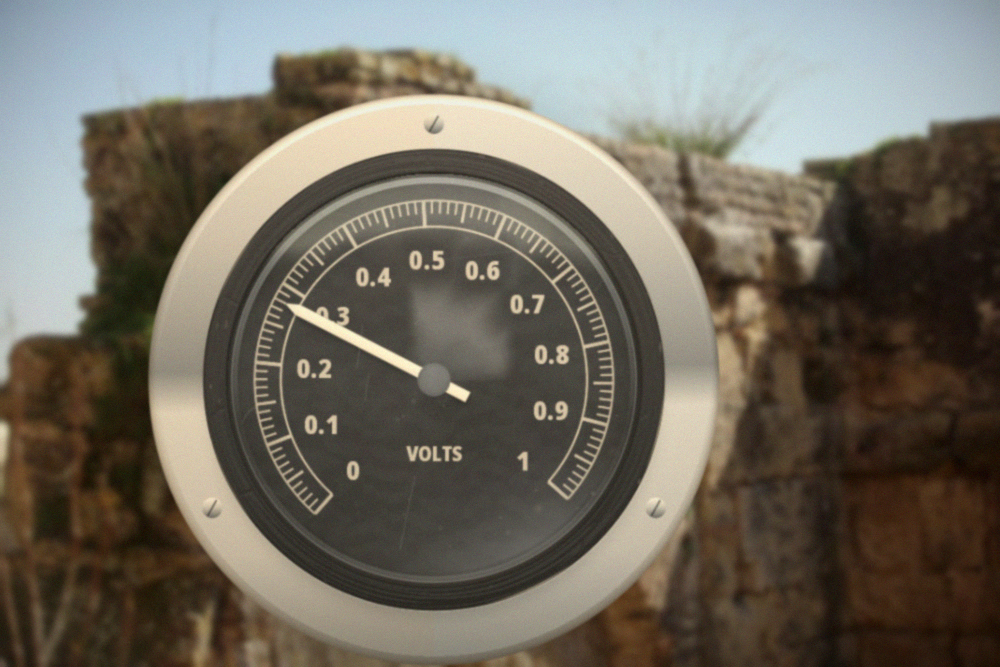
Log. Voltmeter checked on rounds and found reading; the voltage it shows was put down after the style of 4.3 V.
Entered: 0.28 V
